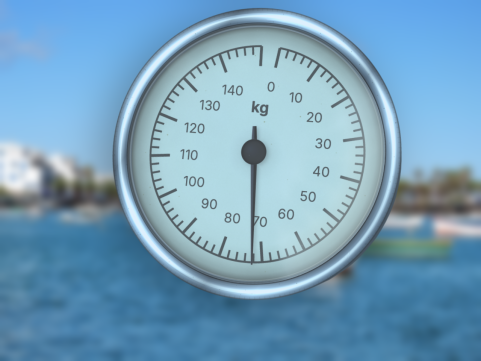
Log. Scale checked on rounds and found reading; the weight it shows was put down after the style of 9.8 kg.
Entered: 72 kg
